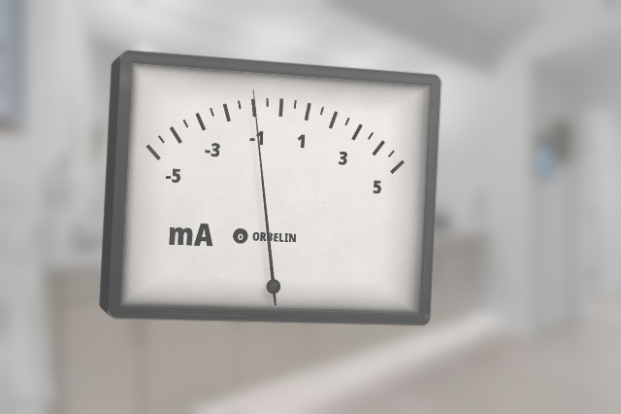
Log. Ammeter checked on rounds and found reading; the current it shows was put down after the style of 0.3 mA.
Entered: -1 mA
